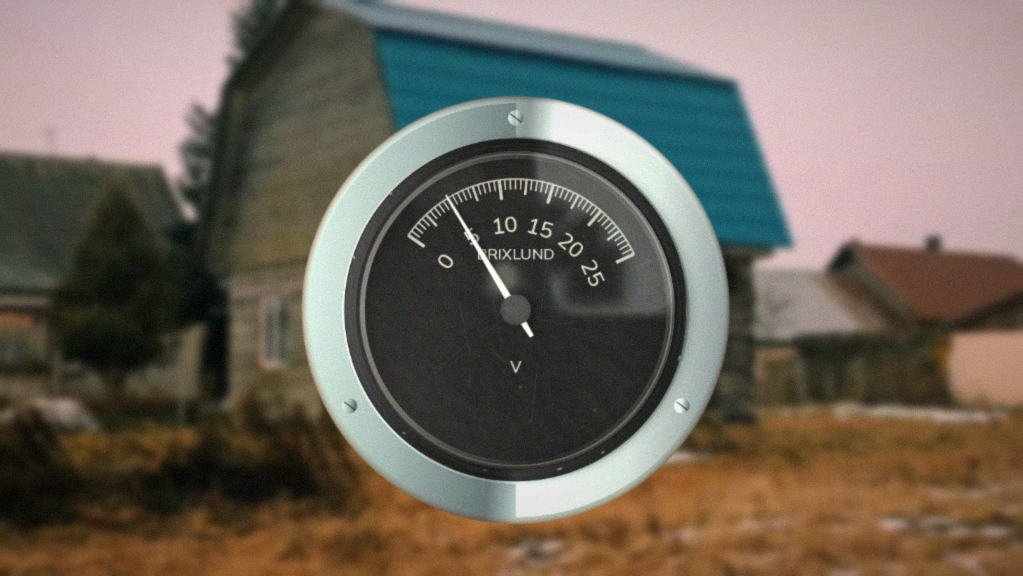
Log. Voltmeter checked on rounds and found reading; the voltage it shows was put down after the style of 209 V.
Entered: 5 V
